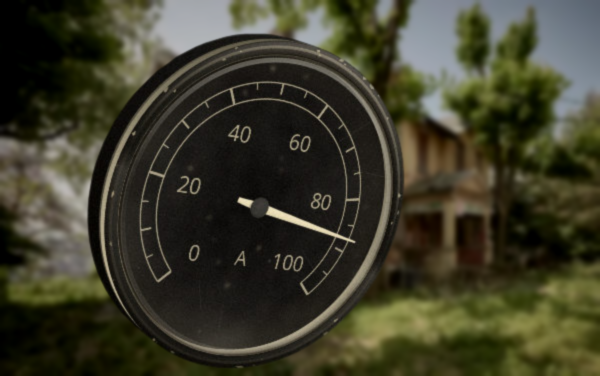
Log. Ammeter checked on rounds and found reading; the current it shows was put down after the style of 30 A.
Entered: 87.5 A
